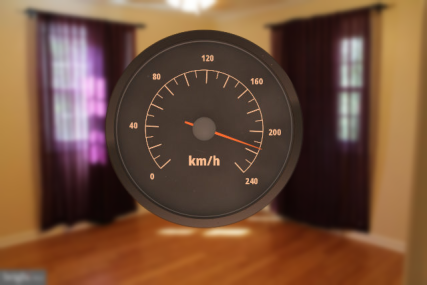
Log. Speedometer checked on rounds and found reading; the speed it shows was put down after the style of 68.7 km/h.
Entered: 215 km/h
